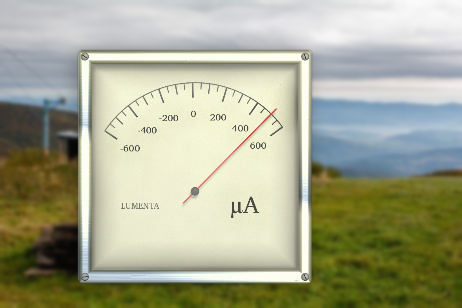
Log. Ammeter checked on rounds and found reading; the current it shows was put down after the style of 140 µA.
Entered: 500 µA
